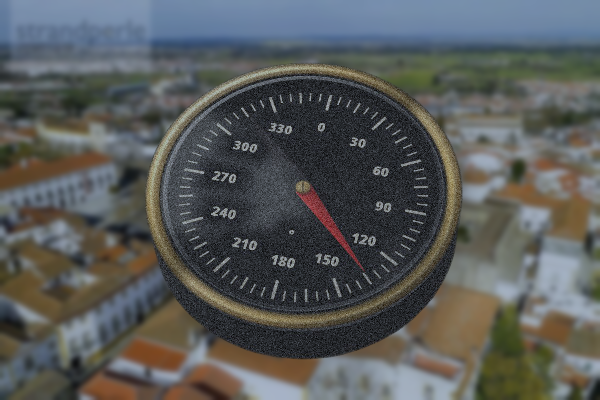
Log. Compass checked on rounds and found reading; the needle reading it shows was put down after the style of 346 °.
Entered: 135 °
